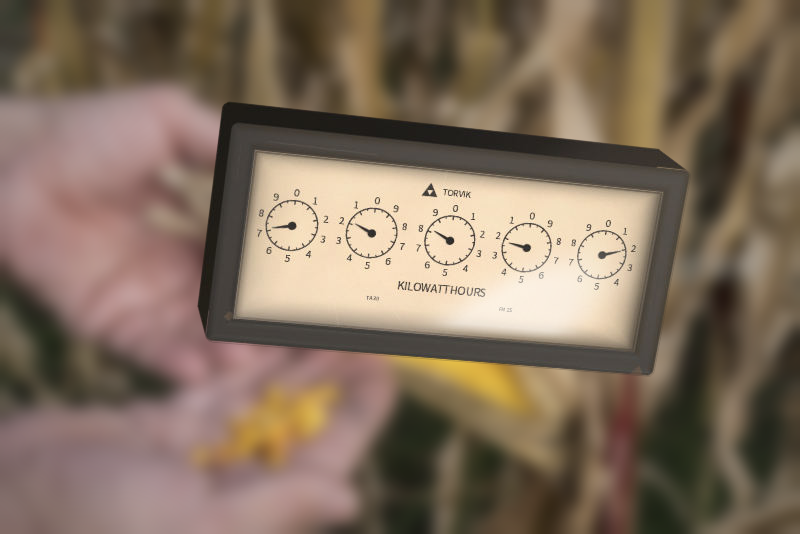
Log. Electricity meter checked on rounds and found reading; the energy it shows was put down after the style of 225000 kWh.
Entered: 71822 kWh
